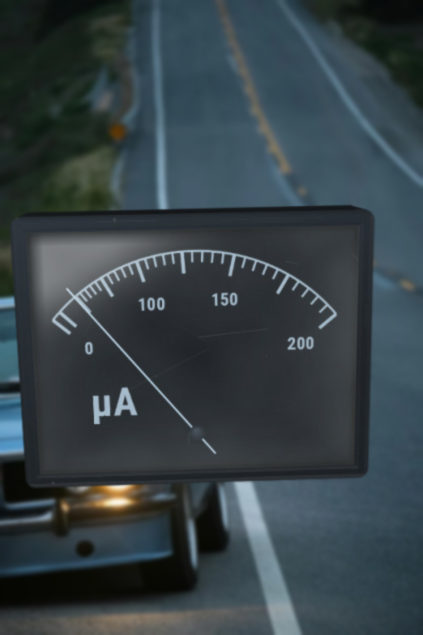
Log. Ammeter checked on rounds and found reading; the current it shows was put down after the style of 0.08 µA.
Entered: 50 µA
